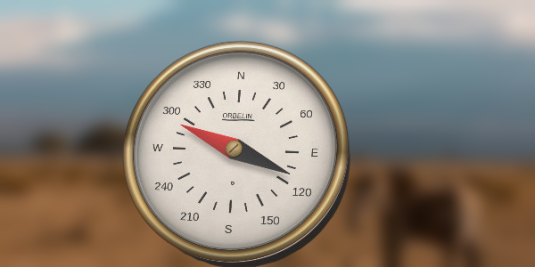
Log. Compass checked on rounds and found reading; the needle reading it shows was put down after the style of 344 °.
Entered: 292.5 °
